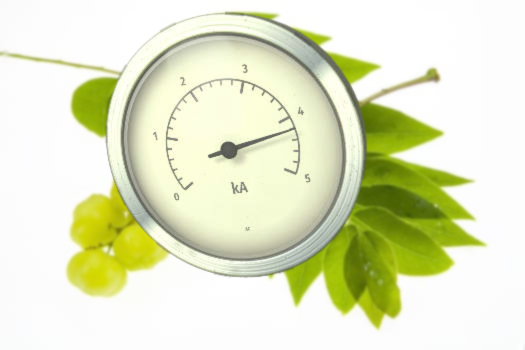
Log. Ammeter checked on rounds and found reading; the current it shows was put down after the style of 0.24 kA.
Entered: 4.2 kA
